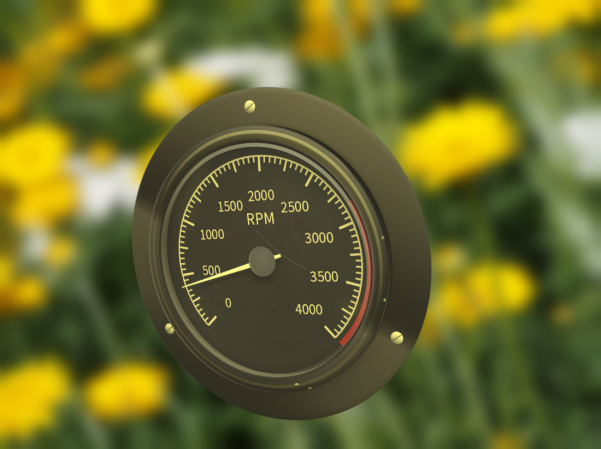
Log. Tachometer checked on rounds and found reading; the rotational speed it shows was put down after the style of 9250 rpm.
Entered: 400 rpm
